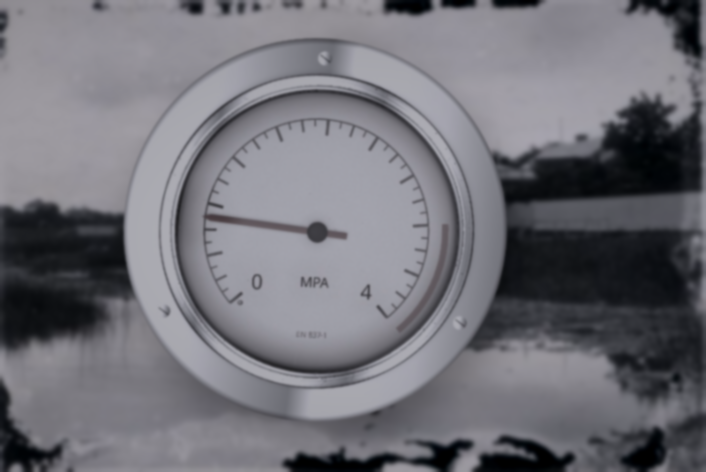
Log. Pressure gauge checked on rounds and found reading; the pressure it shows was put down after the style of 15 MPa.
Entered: 0.7 MPa
